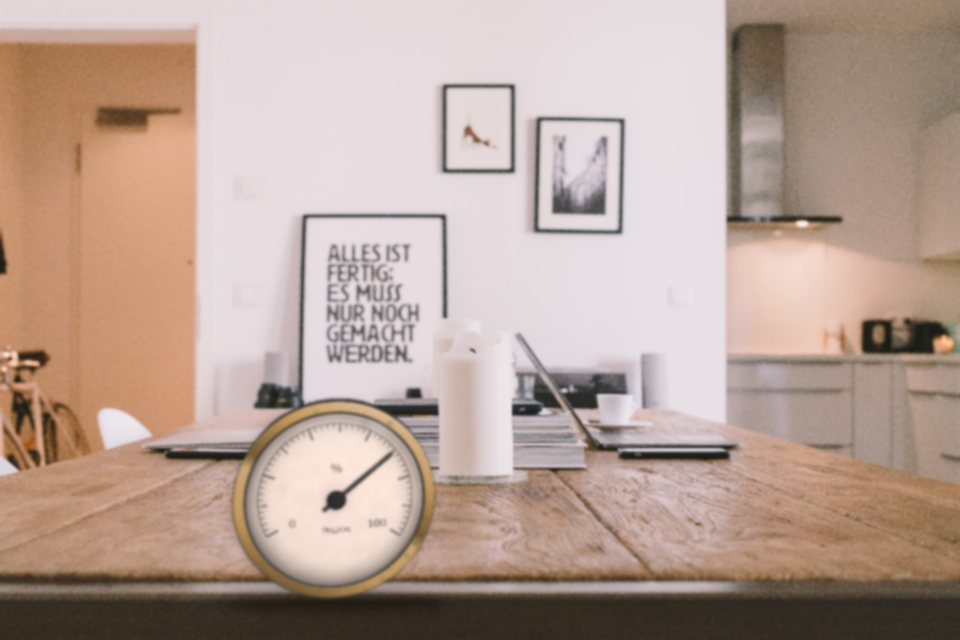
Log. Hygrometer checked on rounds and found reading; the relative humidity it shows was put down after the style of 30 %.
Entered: 70 %
